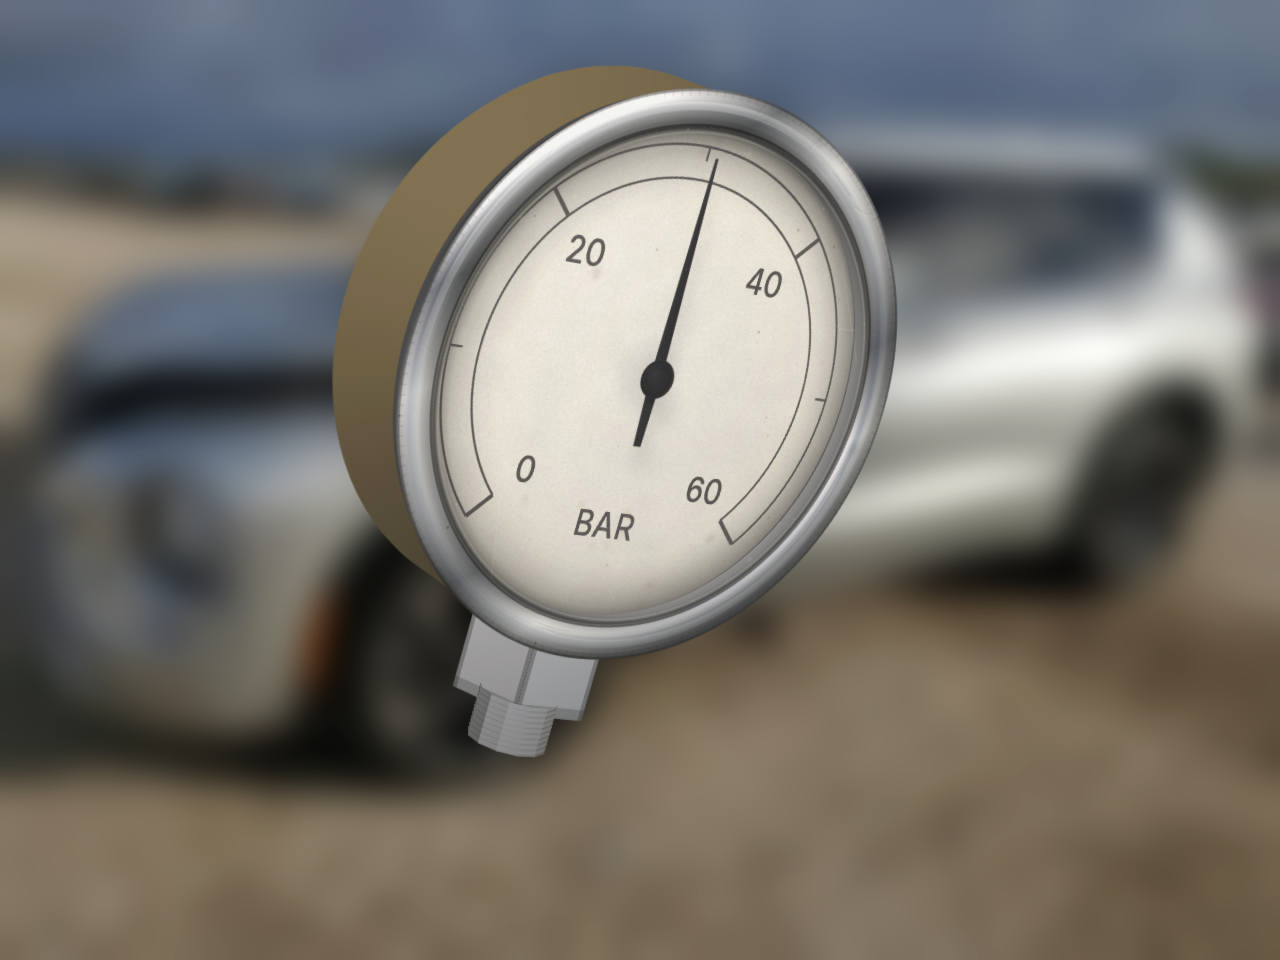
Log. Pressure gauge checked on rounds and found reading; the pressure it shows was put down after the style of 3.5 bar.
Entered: 30 bar
